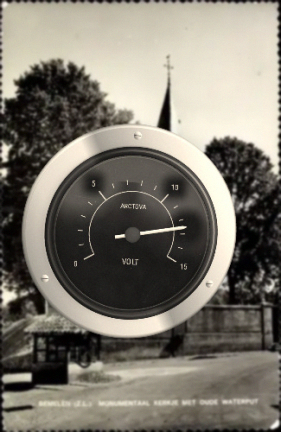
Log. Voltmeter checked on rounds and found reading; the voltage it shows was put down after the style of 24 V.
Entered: 12.5 V
